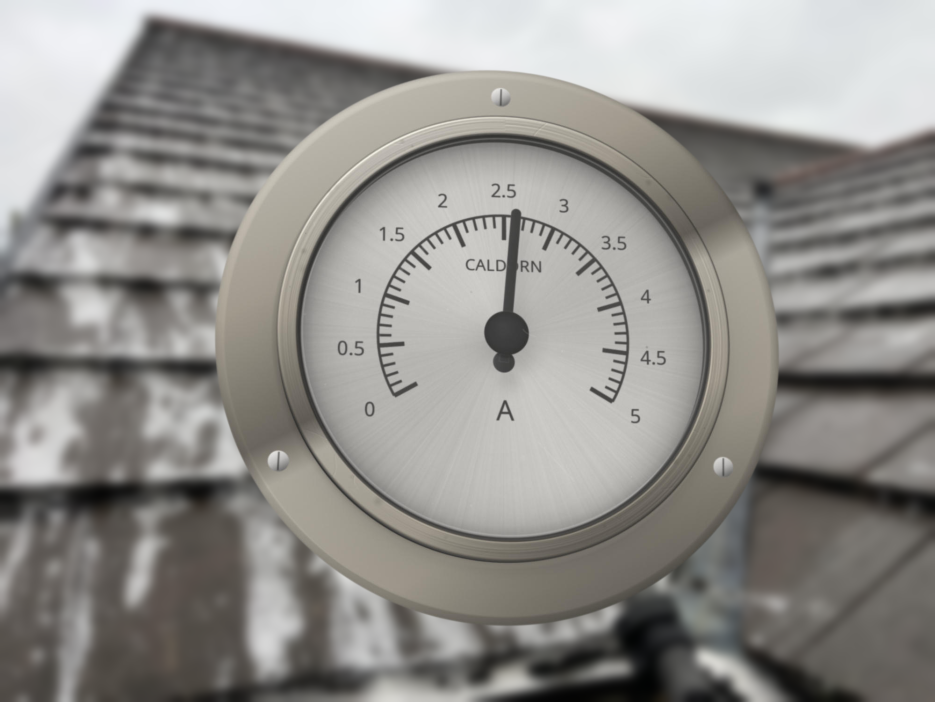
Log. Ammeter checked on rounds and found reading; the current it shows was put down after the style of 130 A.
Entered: 2.6 A
